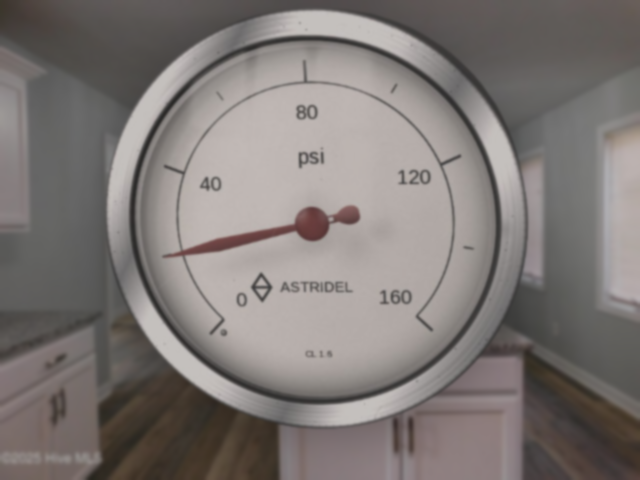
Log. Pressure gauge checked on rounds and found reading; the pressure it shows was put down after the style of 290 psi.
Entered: 20 psi
